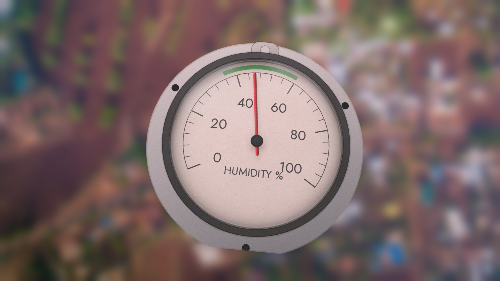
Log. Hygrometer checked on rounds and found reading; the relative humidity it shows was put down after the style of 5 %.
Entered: 46 %
